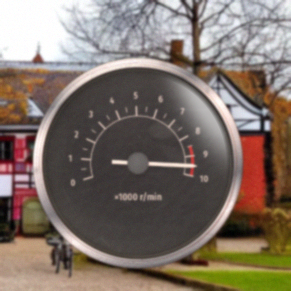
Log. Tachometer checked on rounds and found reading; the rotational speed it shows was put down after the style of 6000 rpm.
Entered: 9500 rpm
